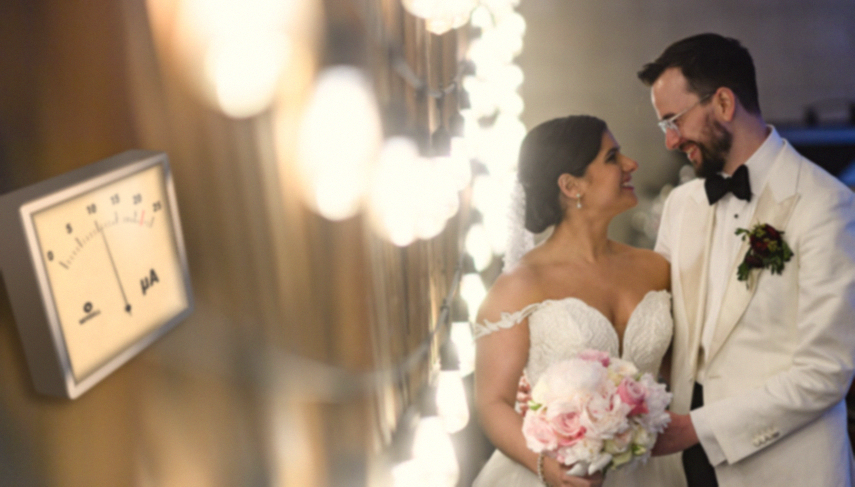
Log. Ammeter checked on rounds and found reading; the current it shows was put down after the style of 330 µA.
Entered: 10 µA
